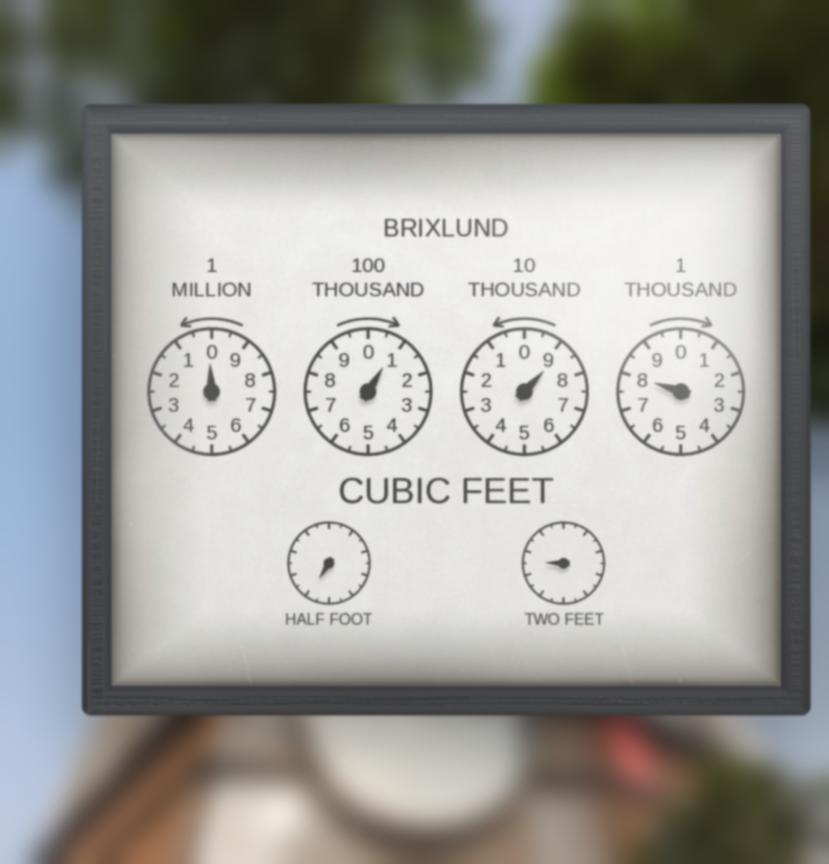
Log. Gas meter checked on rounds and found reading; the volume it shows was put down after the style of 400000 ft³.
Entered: 8800 ft³
